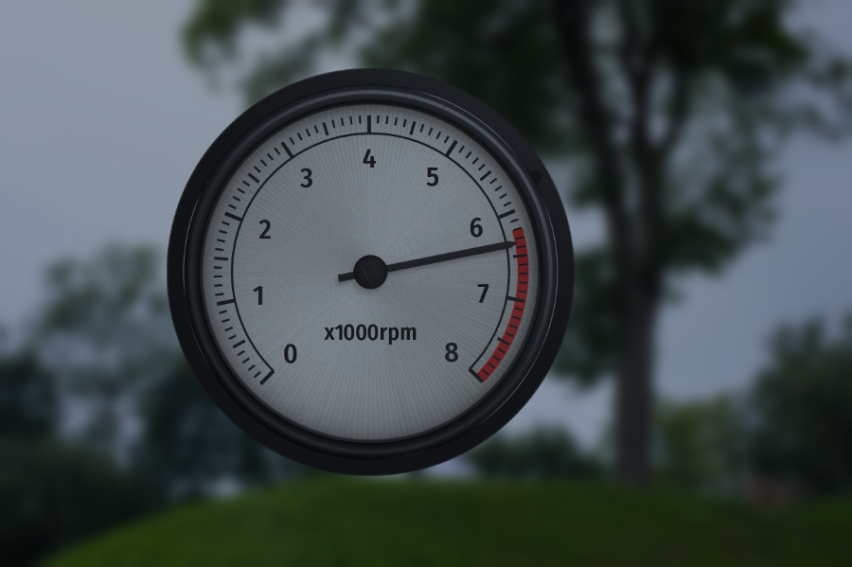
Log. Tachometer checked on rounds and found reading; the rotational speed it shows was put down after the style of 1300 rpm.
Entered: 6350 rpm
